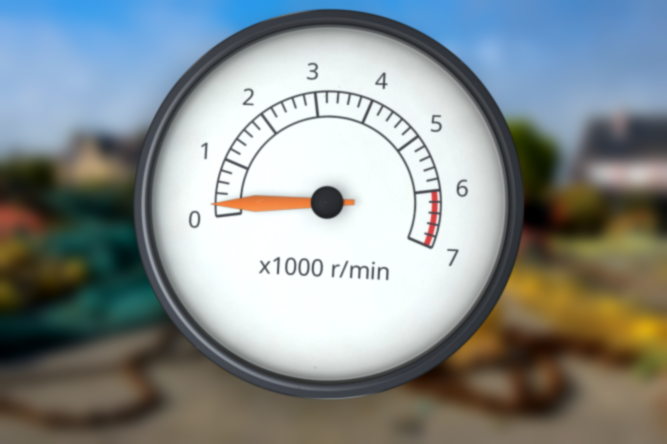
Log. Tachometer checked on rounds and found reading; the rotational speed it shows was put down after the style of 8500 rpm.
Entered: 200 rpm
